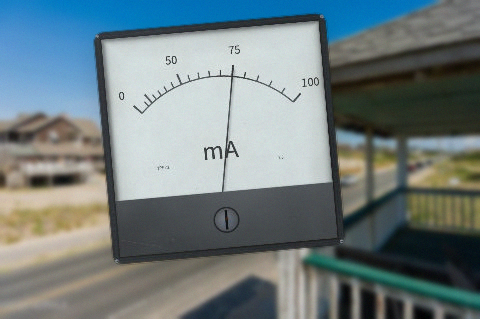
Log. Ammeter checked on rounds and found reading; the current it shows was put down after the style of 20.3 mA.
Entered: 75 mA
